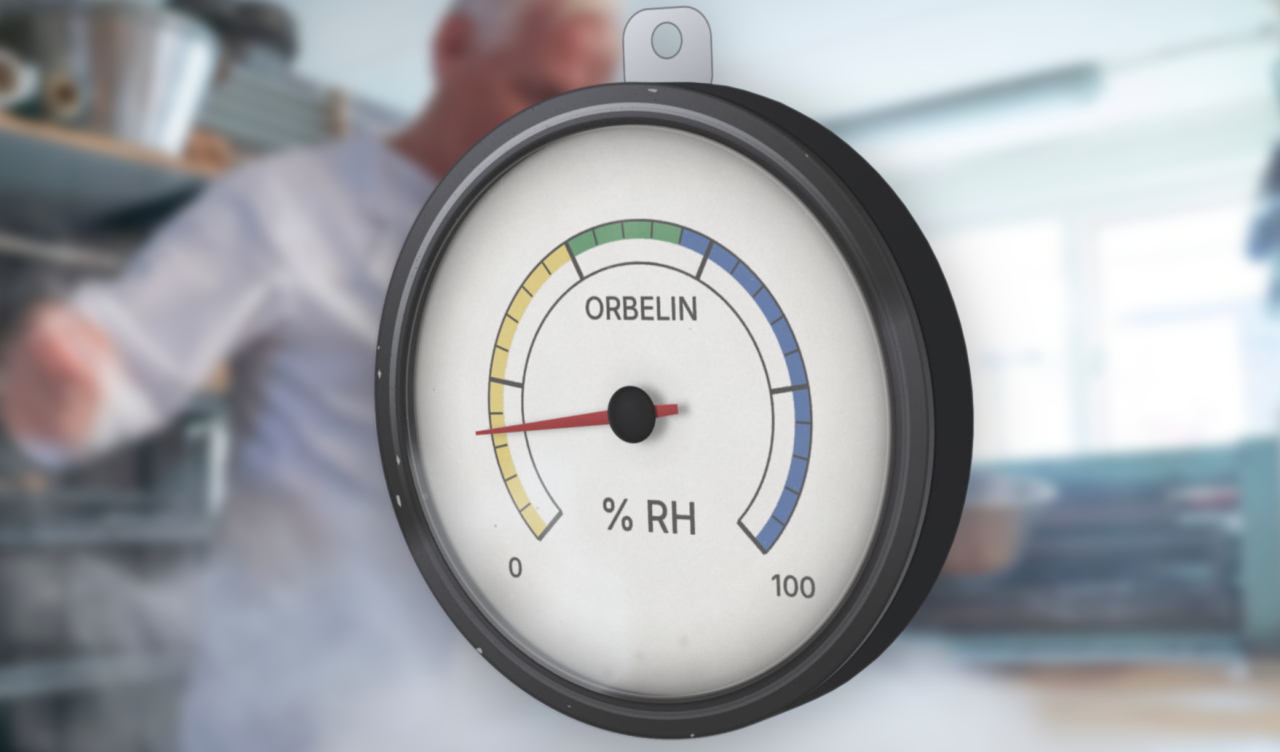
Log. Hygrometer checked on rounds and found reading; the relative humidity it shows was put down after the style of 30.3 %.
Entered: 14 %
